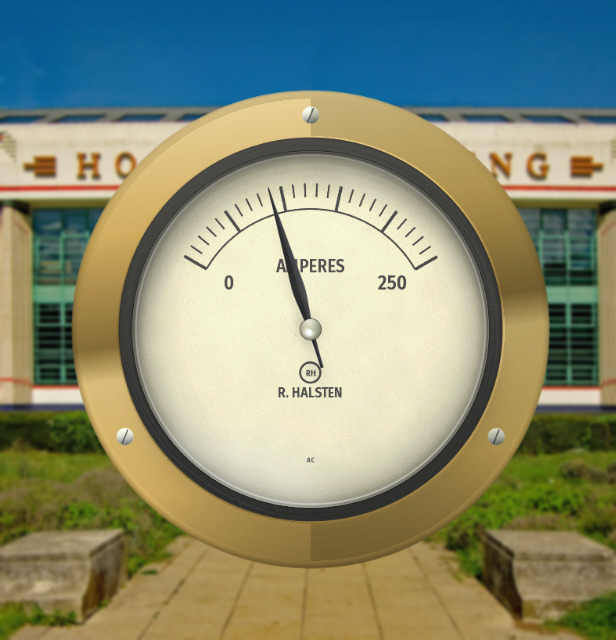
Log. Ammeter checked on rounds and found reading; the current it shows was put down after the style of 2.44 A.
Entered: 90 A
